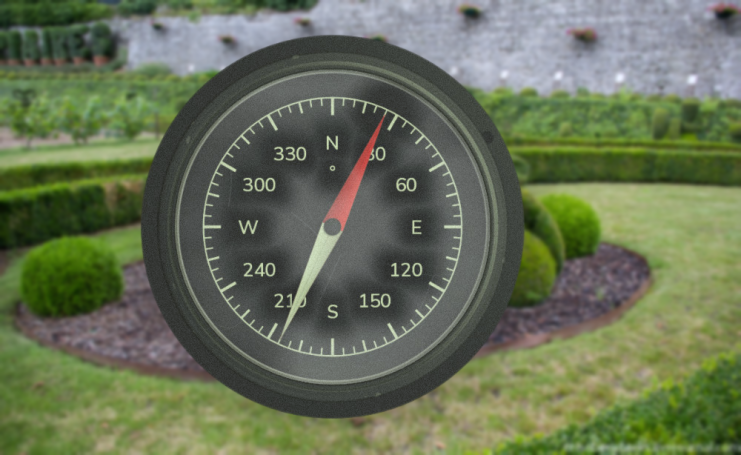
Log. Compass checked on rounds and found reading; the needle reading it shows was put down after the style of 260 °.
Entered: 25 °
